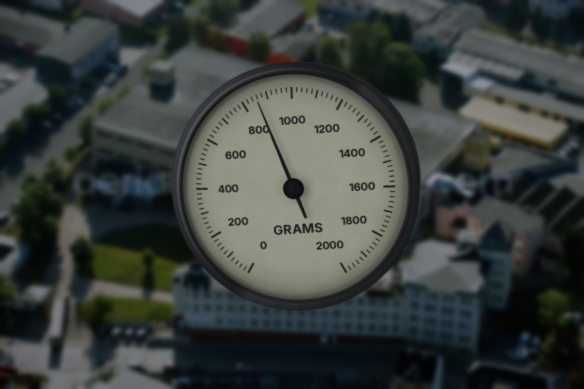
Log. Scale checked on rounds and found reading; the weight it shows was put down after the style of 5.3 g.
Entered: 860 g
